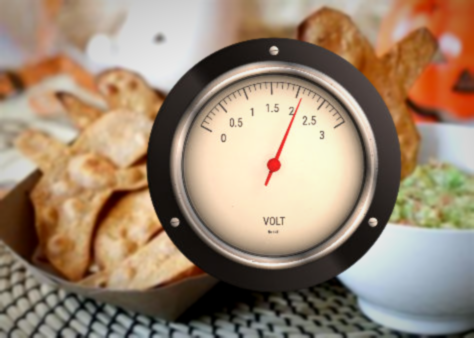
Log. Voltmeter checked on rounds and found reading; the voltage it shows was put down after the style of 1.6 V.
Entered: 2.1 V
